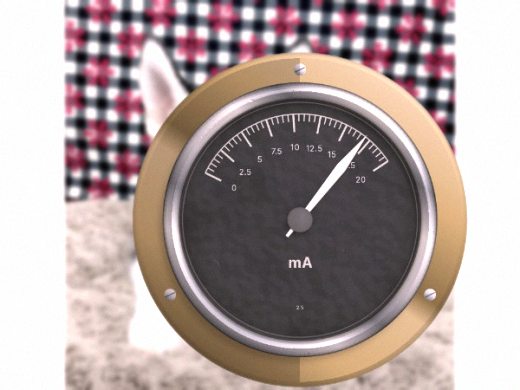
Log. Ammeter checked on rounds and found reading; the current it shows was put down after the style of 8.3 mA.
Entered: 17 mA
